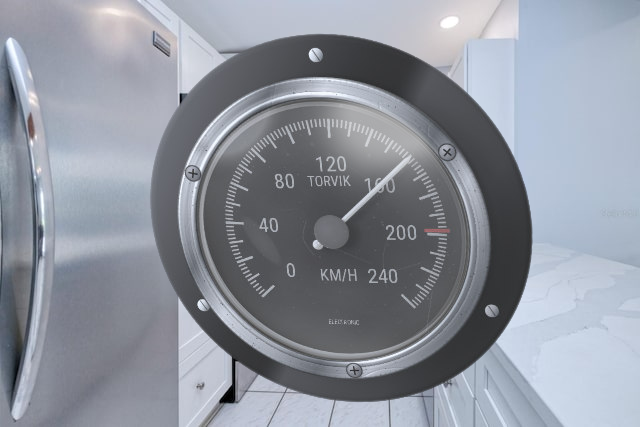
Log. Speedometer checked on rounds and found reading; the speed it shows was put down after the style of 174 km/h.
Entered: 160 km/h
